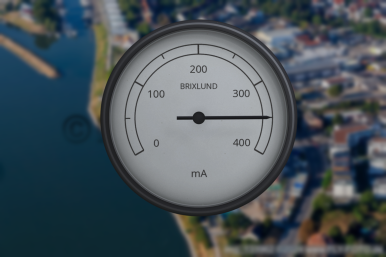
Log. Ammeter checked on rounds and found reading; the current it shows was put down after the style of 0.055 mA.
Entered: 350 mA
